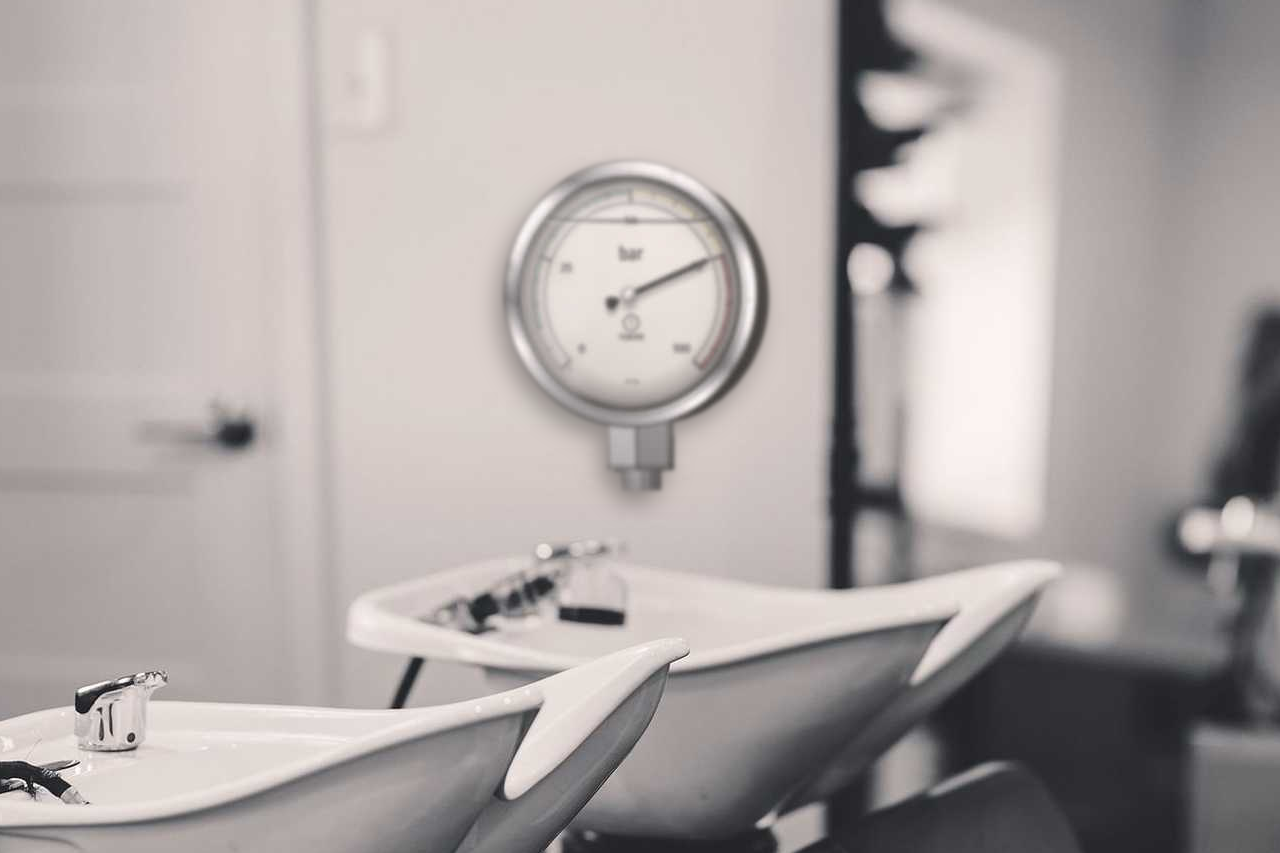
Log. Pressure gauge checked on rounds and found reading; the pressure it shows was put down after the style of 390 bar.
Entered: 75 bar
